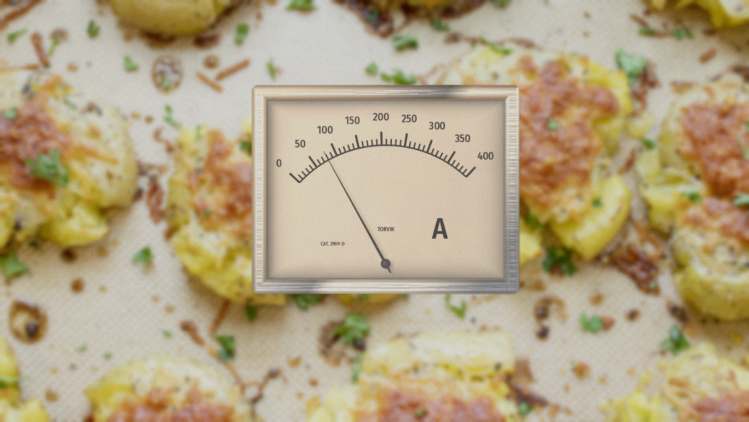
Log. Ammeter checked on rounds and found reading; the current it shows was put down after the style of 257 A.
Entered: 80 A
